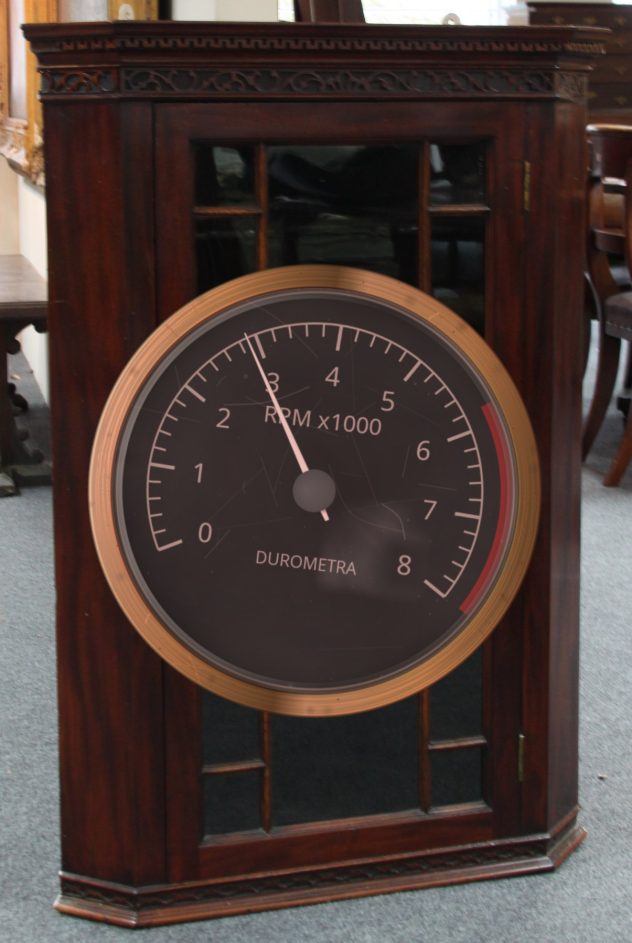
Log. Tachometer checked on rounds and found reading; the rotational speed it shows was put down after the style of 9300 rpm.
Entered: 2900 rpm
